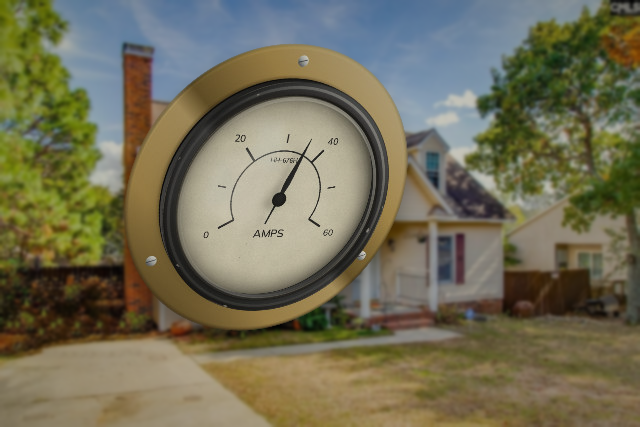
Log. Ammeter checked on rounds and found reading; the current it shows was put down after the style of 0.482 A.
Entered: 35 A
